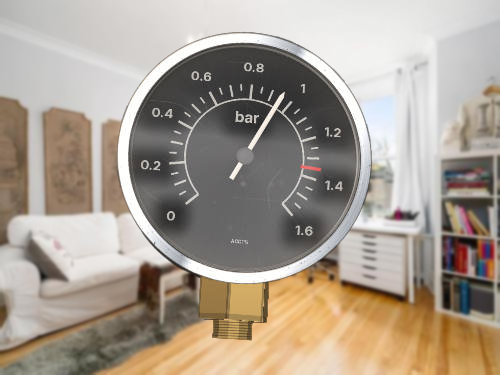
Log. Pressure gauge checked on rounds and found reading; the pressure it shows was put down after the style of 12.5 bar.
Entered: 0.95 bar
